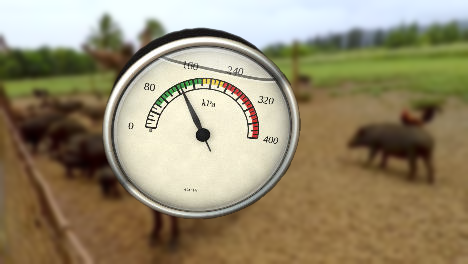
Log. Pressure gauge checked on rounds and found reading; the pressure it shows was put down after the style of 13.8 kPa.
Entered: 130 kPa
